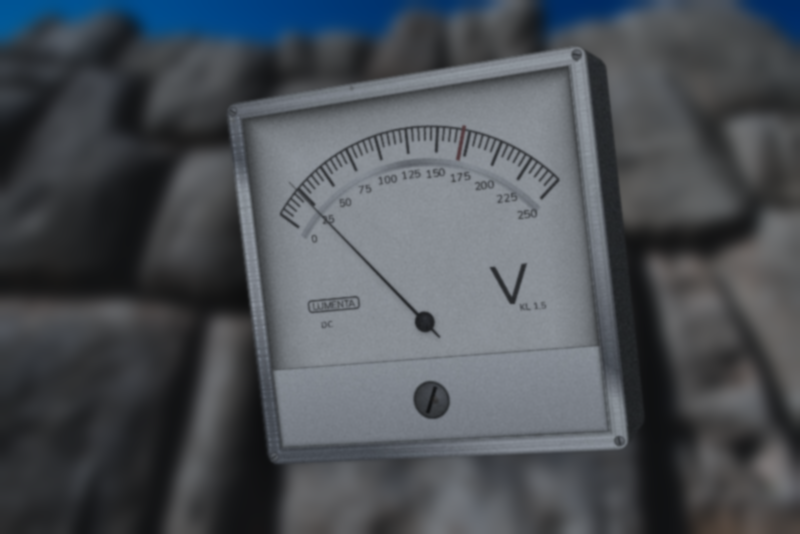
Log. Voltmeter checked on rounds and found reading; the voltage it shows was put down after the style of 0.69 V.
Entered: 25 V
